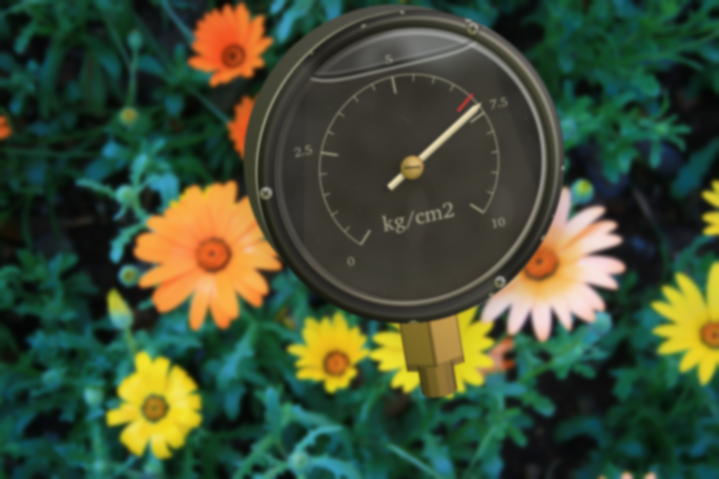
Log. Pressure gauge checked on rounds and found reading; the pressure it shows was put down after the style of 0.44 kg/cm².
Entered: 7.25 kg/cm²
